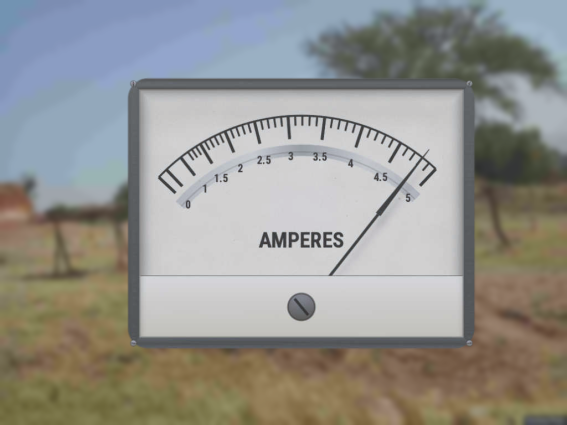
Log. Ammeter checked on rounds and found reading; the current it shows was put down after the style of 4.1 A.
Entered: 4.8 A
